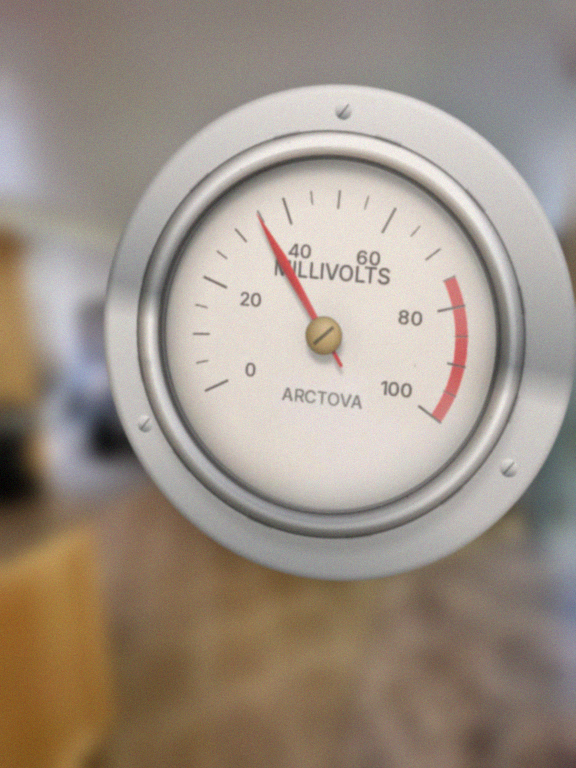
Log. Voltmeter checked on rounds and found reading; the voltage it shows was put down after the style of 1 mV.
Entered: 35 mV
